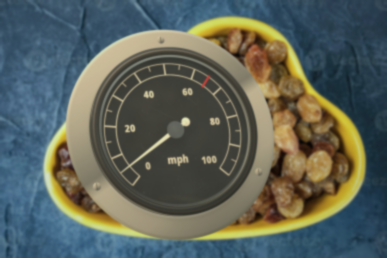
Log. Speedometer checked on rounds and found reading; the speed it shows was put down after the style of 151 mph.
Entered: 5 mph
